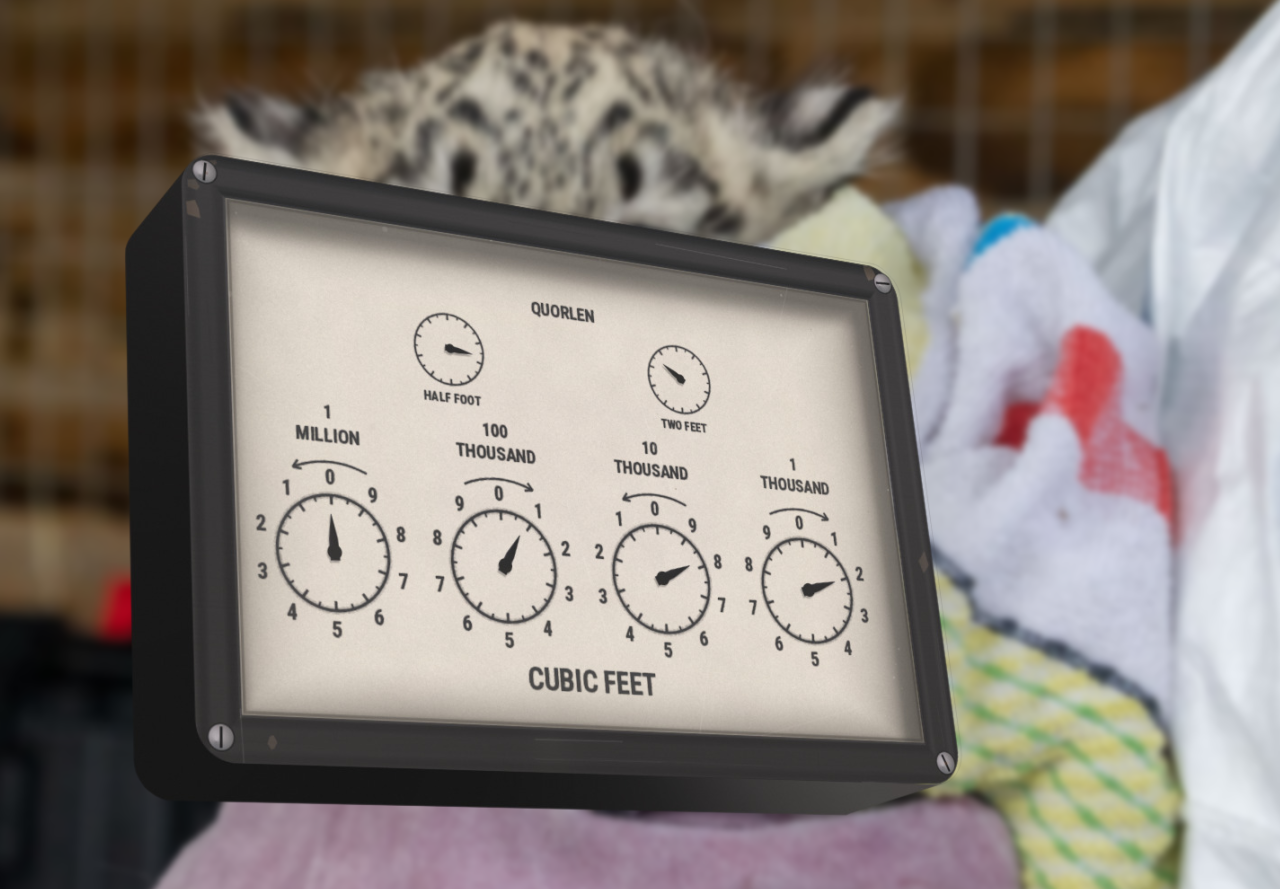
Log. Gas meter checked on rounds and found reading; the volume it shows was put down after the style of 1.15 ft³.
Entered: 8200 ft³
